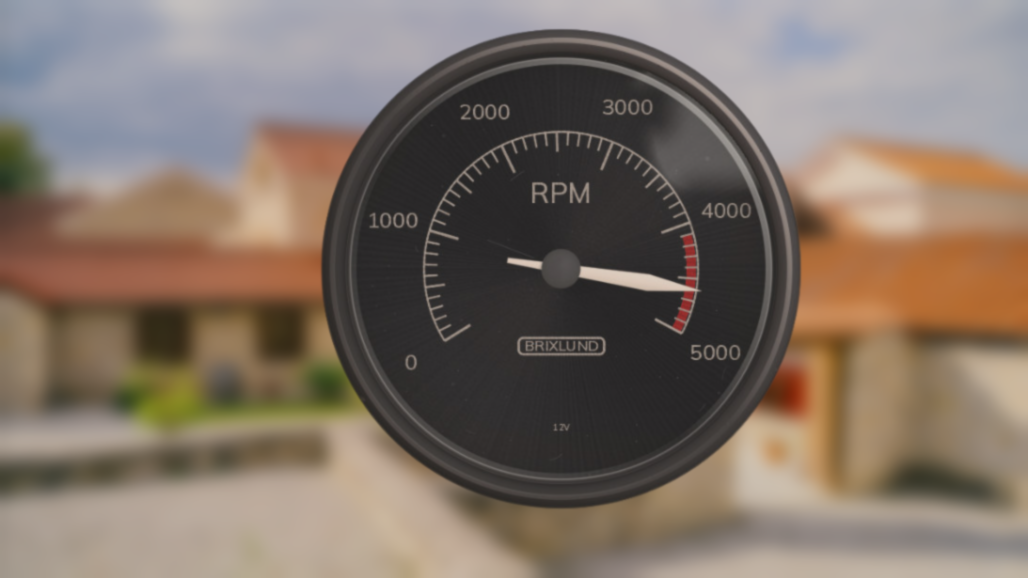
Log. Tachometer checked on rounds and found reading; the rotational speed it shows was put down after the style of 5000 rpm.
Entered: 4600 rpm
